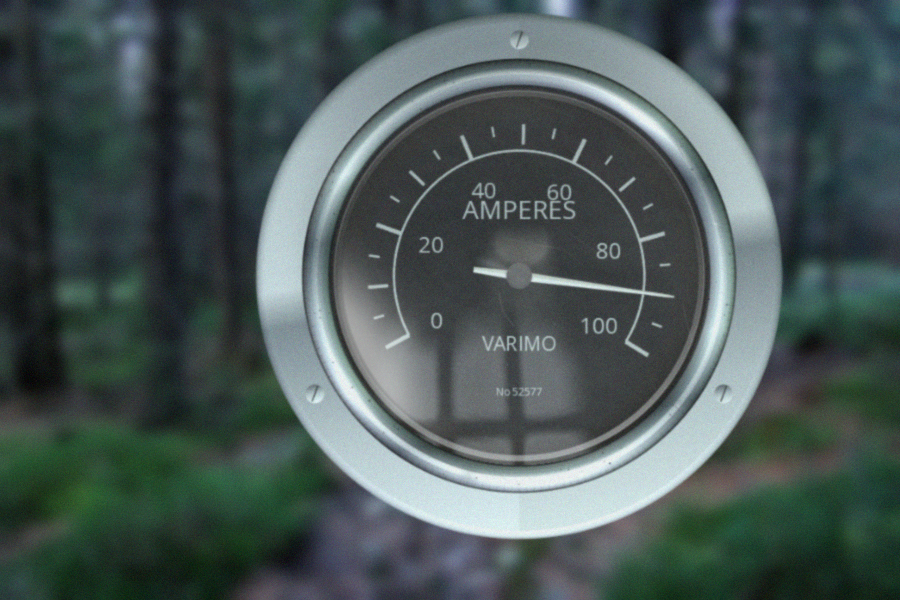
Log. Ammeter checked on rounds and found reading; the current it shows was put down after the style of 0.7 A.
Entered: 90 A
